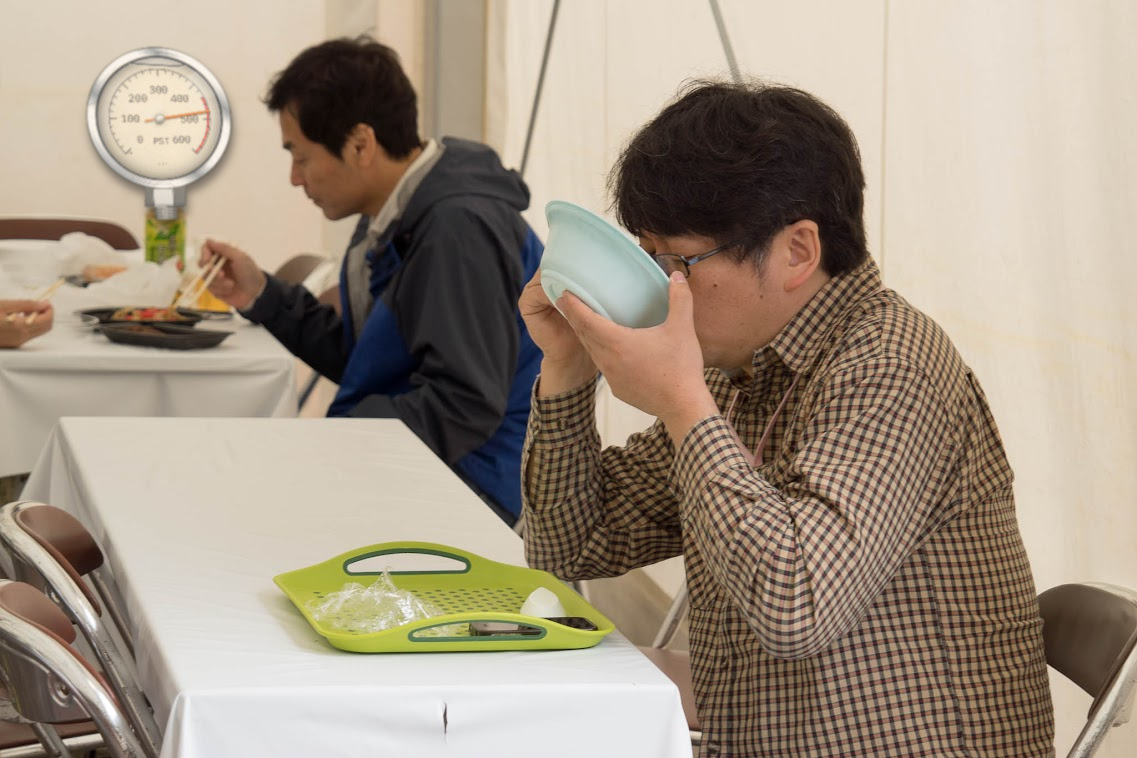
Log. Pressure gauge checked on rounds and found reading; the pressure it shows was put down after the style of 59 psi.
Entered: 480 psi
